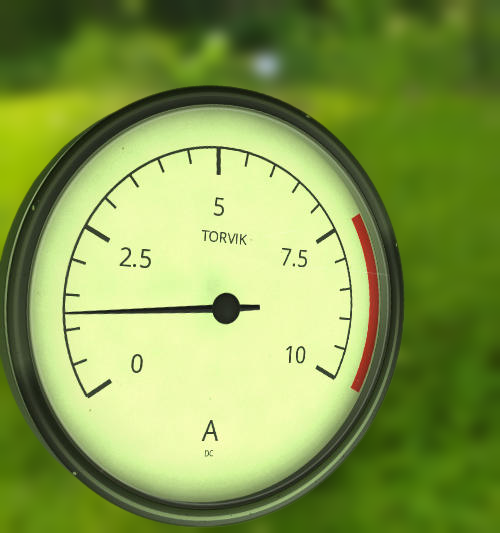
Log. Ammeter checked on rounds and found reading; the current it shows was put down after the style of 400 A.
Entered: 1.25 A
